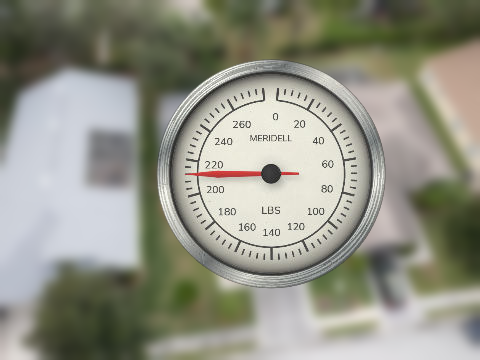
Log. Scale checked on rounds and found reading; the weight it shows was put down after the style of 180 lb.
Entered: 212 lb
